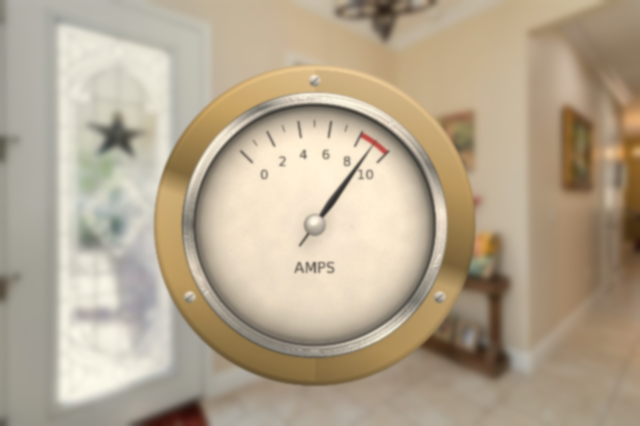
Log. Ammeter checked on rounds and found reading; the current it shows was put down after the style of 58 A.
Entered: 9 A
